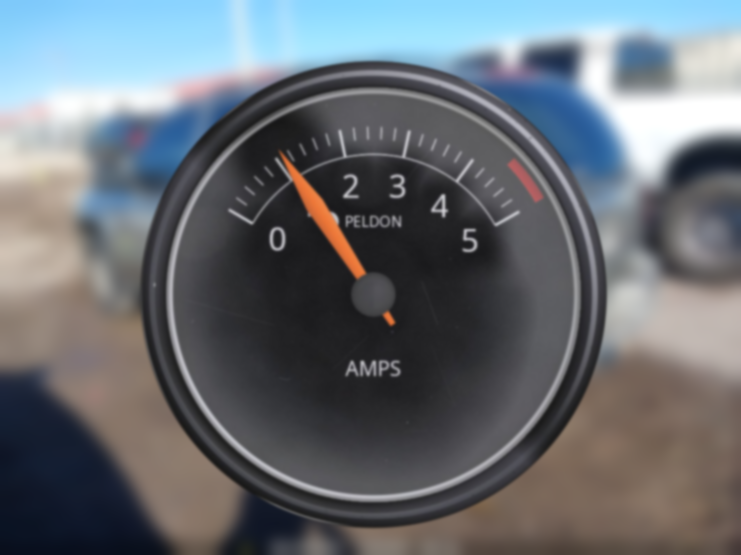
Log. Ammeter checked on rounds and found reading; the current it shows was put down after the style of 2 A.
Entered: 1.1 A
